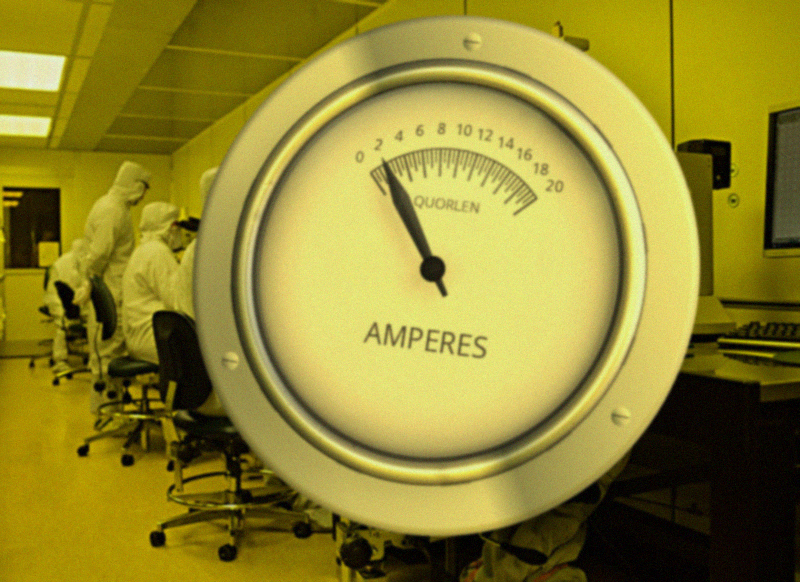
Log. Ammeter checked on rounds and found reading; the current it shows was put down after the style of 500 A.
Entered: 2 A
